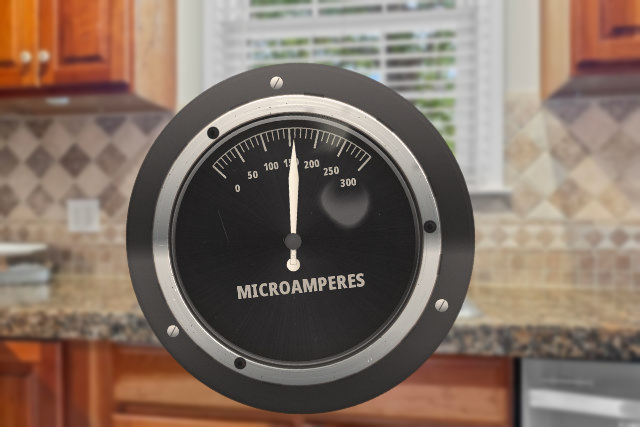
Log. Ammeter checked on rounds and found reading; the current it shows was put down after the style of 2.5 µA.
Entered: 160 µA
